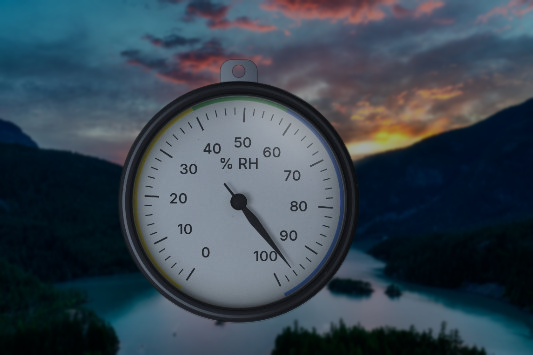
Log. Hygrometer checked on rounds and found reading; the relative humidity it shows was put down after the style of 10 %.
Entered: 96 %
